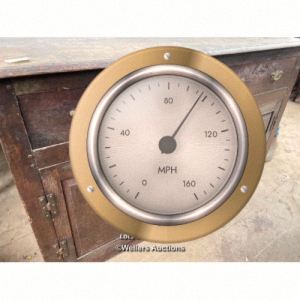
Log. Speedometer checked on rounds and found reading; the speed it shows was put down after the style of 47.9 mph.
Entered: 97.5 mph
